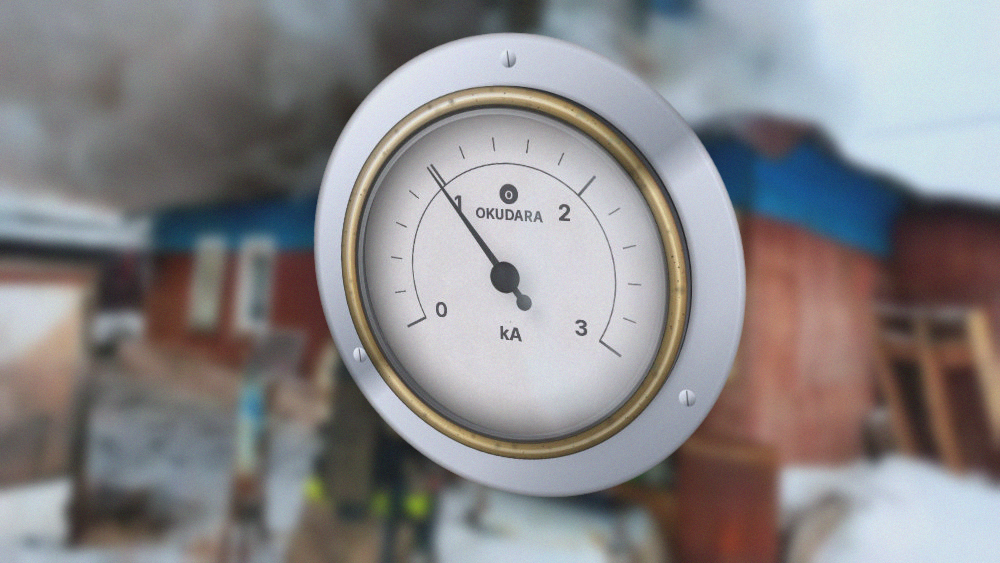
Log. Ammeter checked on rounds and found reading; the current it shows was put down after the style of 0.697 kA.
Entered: 1 kA
